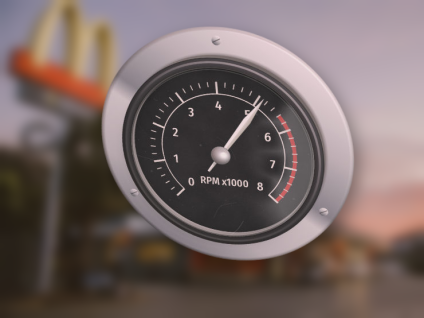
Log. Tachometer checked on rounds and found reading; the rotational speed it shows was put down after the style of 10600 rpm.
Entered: 5100 rpm
